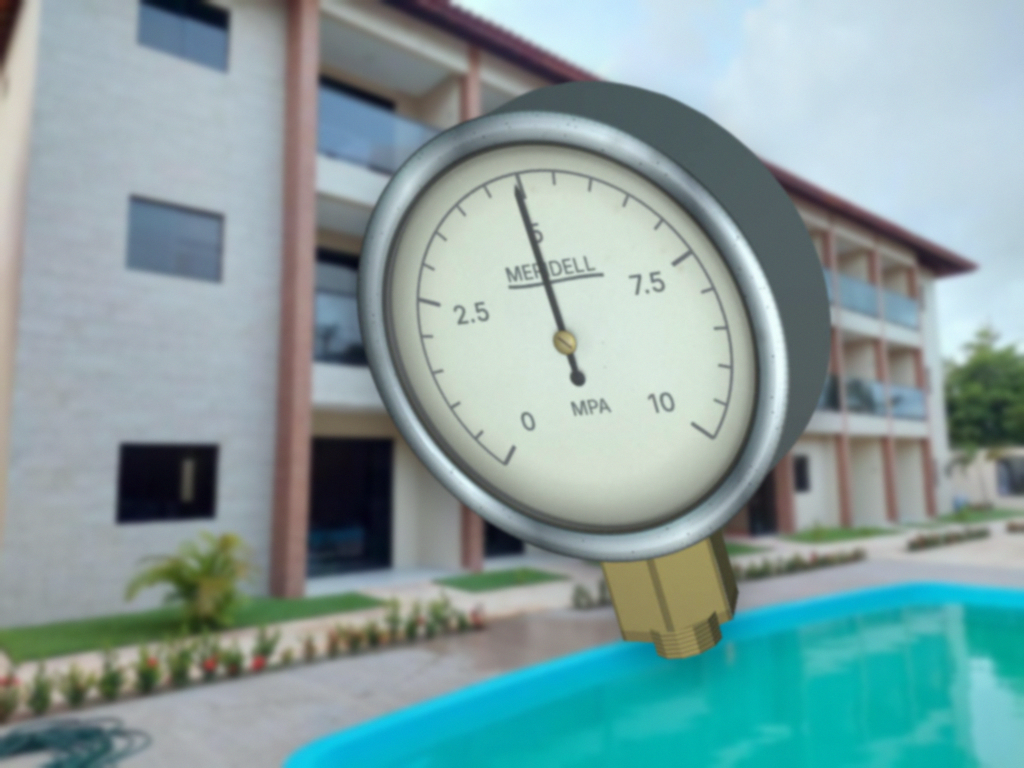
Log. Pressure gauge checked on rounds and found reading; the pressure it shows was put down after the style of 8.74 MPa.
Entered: 5 MPa
